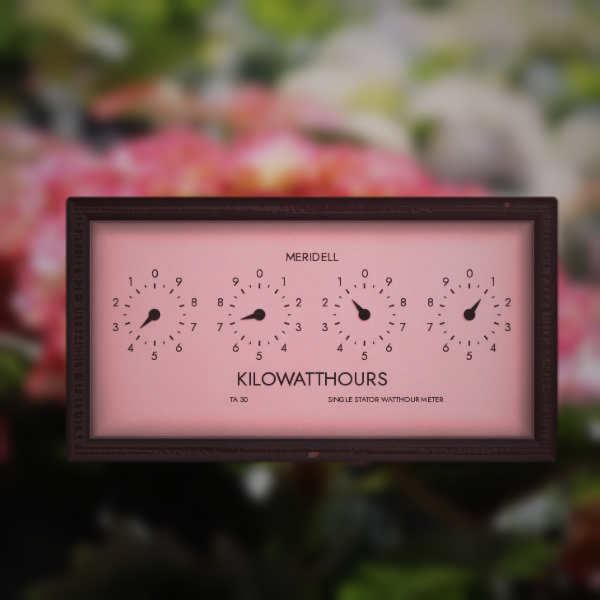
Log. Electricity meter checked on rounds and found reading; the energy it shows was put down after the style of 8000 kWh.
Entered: 3711 kWh
